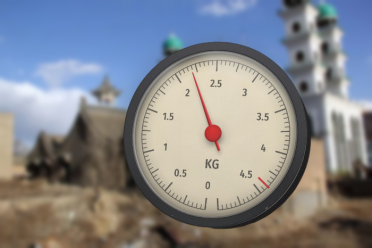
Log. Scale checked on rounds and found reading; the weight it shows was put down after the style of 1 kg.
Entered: 2.2 kg
